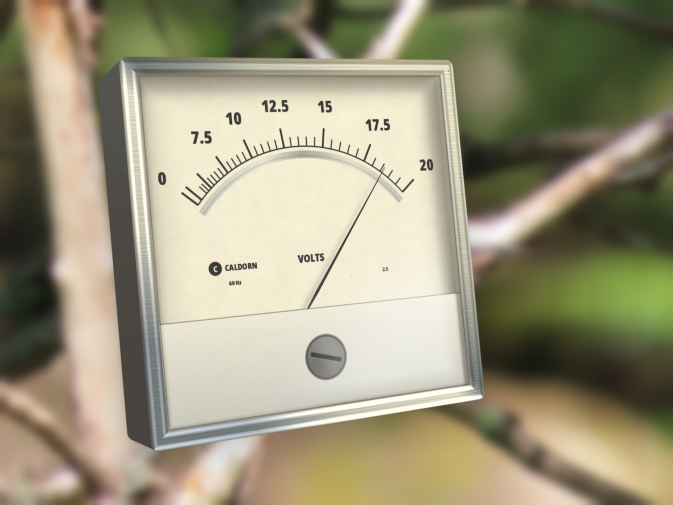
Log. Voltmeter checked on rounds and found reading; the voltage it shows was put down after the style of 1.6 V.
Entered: 18.5 V
